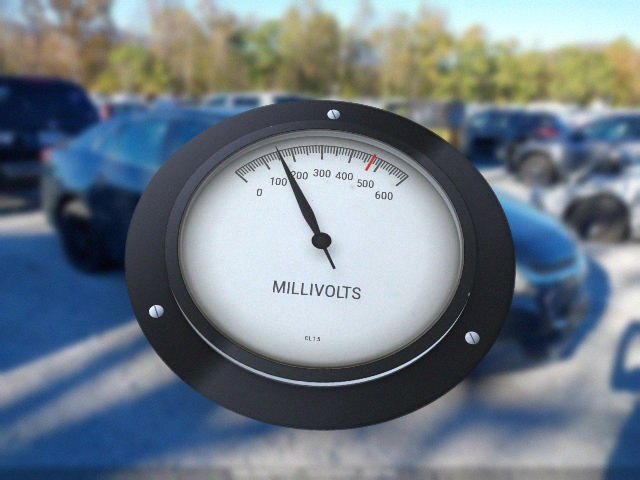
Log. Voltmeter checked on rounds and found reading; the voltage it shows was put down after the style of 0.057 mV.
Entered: 150 mV
